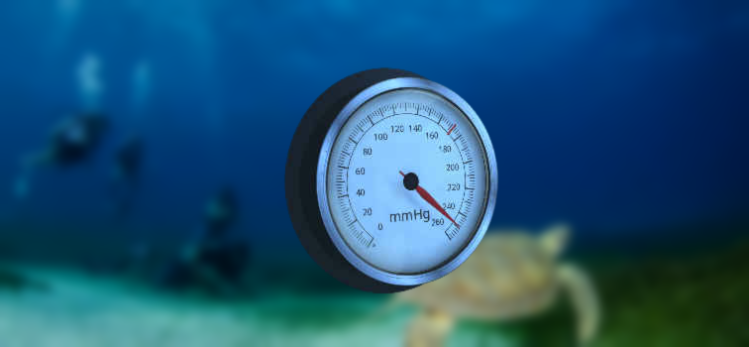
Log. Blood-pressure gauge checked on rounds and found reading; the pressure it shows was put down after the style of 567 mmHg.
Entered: 250 mmHg
